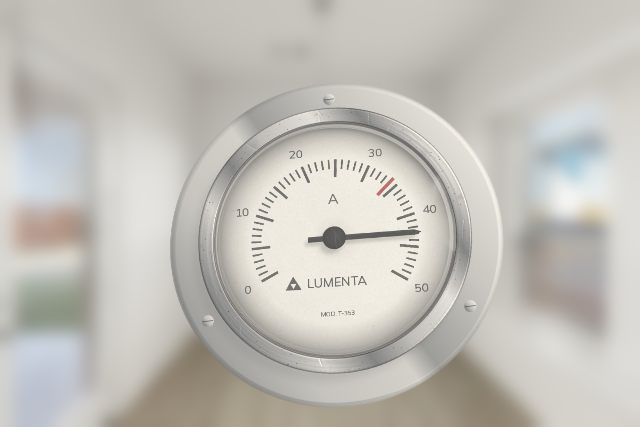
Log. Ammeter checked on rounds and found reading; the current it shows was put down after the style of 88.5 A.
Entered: 43 A
